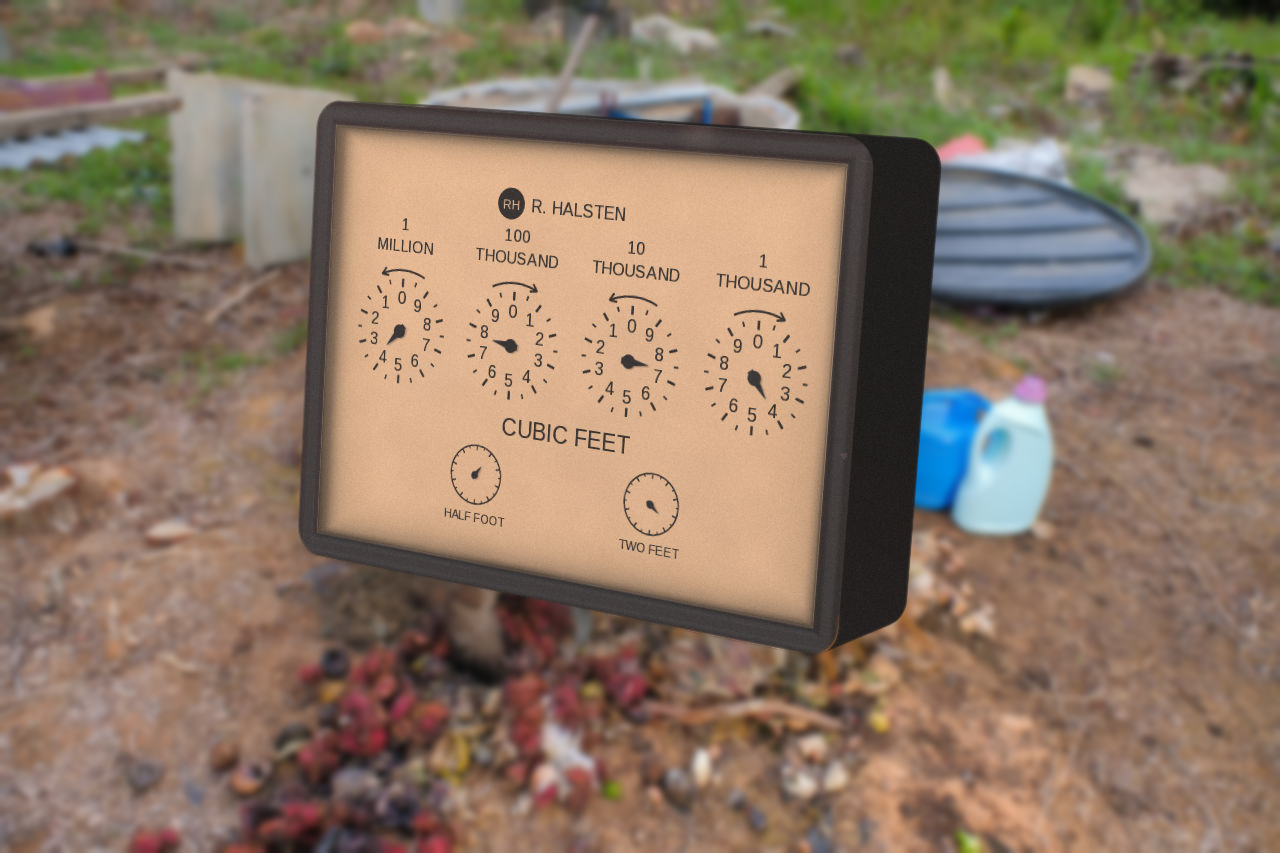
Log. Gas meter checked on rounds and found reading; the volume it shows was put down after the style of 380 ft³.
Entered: 377400 ft³
